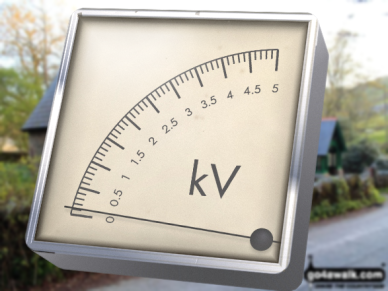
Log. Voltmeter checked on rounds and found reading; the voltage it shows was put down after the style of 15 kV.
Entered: 0.1 kV
